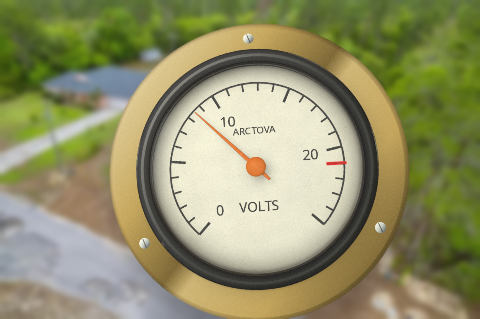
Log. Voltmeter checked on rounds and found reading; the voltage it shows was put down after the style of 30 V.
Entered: 8.5 V
